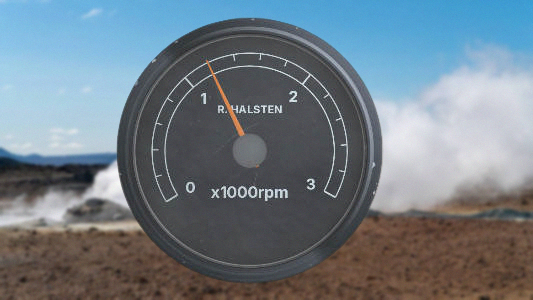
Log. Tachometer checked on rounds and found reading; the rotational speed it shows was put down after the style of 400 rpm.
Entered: 1200 rpm
